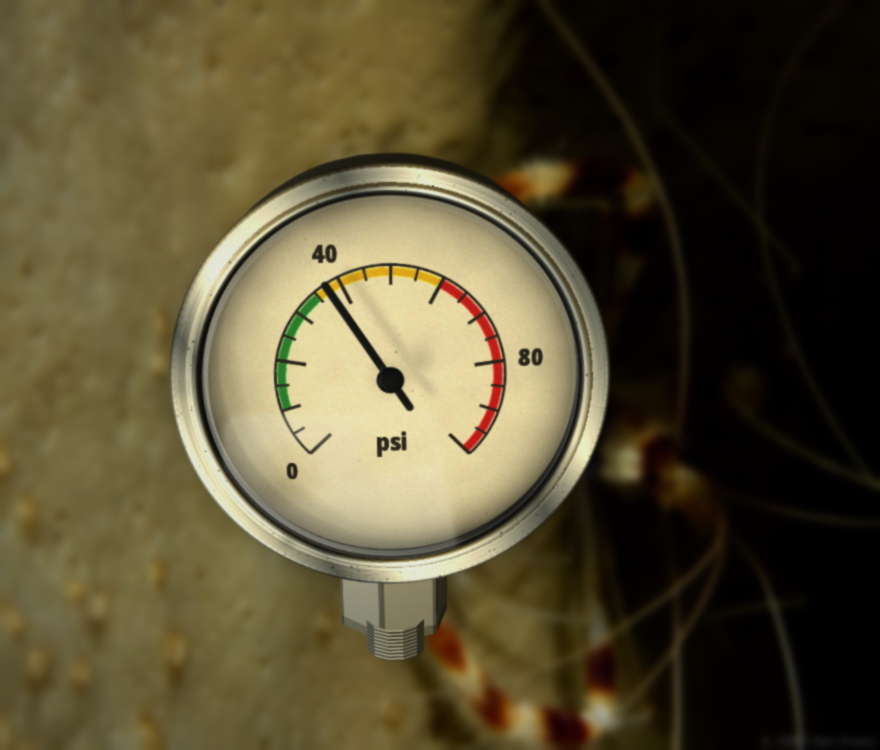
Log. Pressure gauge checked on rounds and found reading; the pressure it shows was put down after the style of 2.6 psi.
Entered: 37.5 psi
